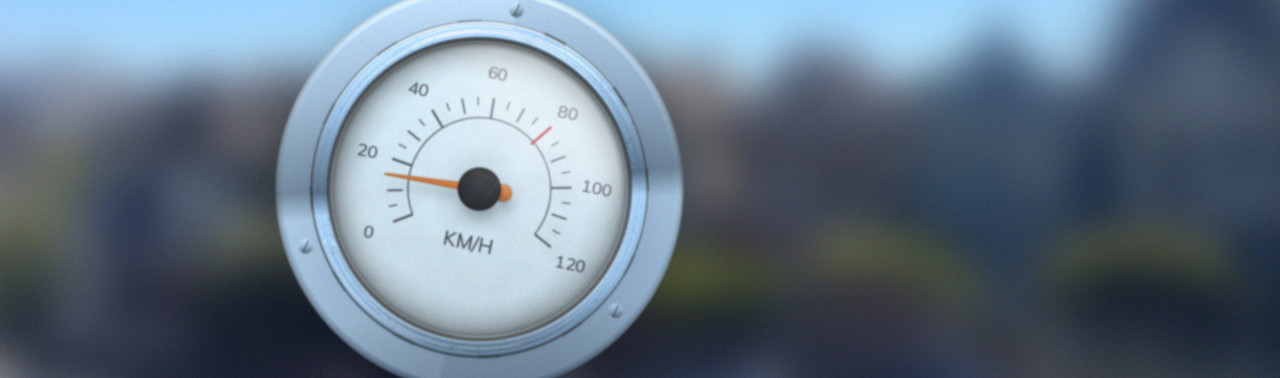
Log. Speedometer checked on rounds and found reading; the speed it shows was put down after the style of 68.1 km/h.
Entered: 15 km/h
